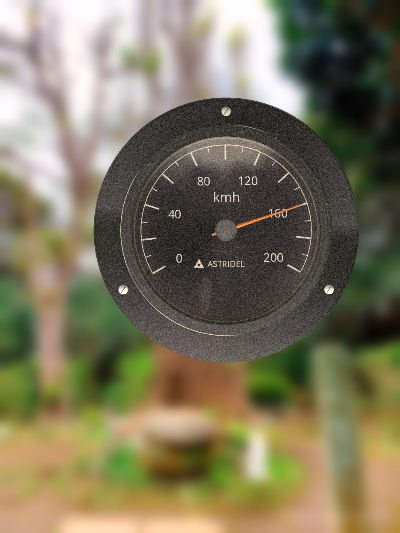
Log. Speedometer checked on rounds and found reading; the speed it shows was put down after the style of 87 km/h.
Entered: 160 km/h
